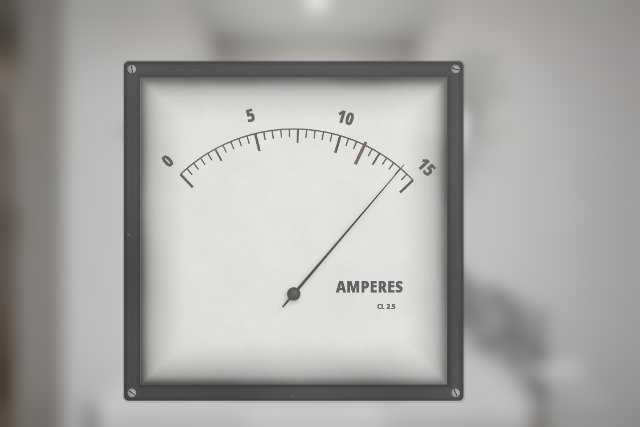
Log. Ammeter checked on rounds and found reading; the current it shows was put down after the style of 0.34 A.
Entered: 14 A
